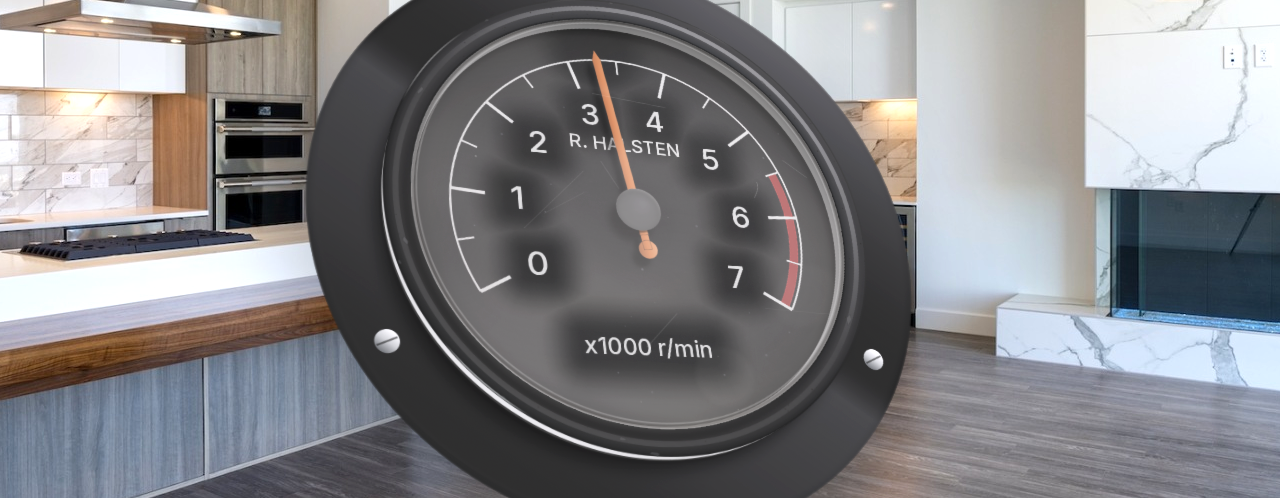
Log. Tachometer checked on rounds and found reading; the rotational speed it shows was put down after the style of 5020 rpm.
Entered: 3250 rpm
